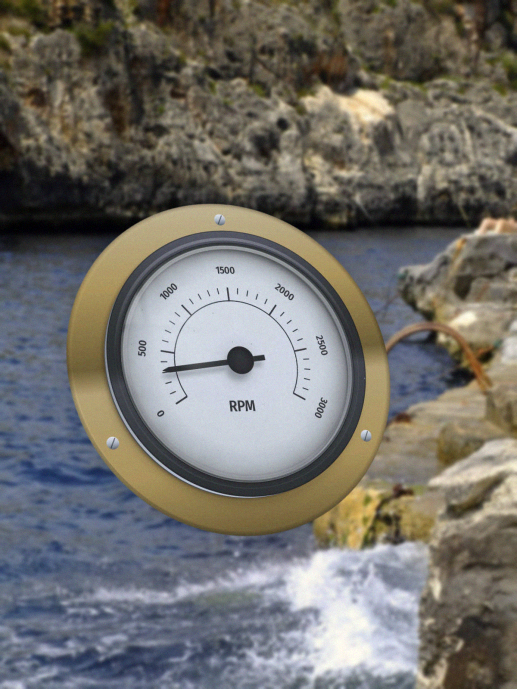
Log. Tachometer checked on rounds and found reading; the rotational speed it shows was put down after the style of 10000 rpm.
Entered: 300 rpm
